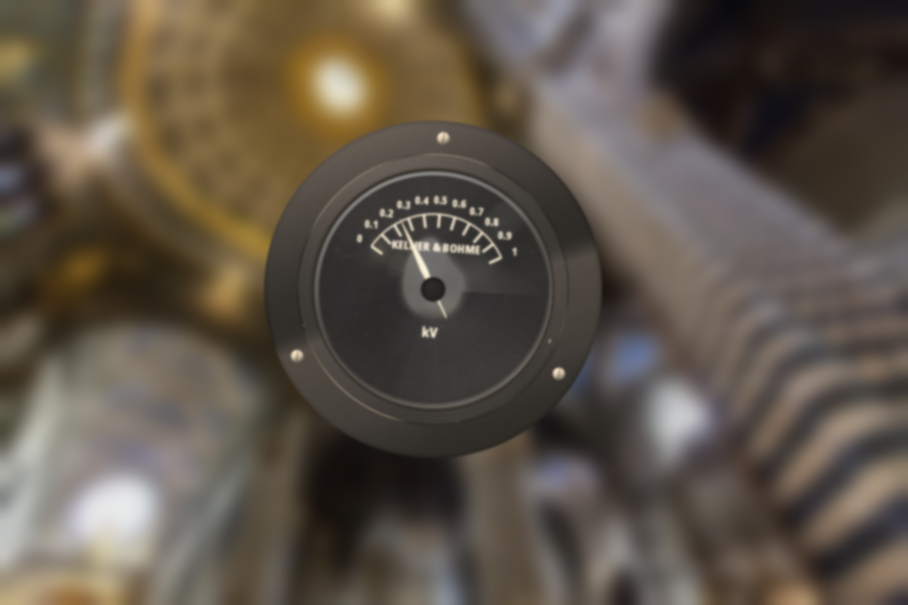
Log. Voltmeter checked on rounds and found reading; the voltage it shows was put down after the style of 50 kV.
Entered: 0.25 kV
